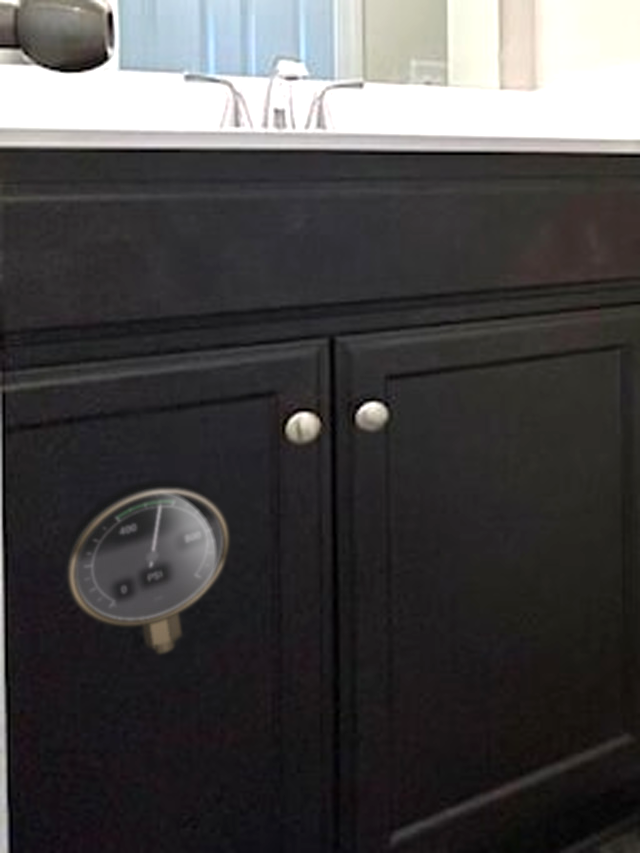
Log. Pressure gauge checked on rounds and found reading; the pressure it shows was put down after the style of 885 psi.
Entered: 550 psi
